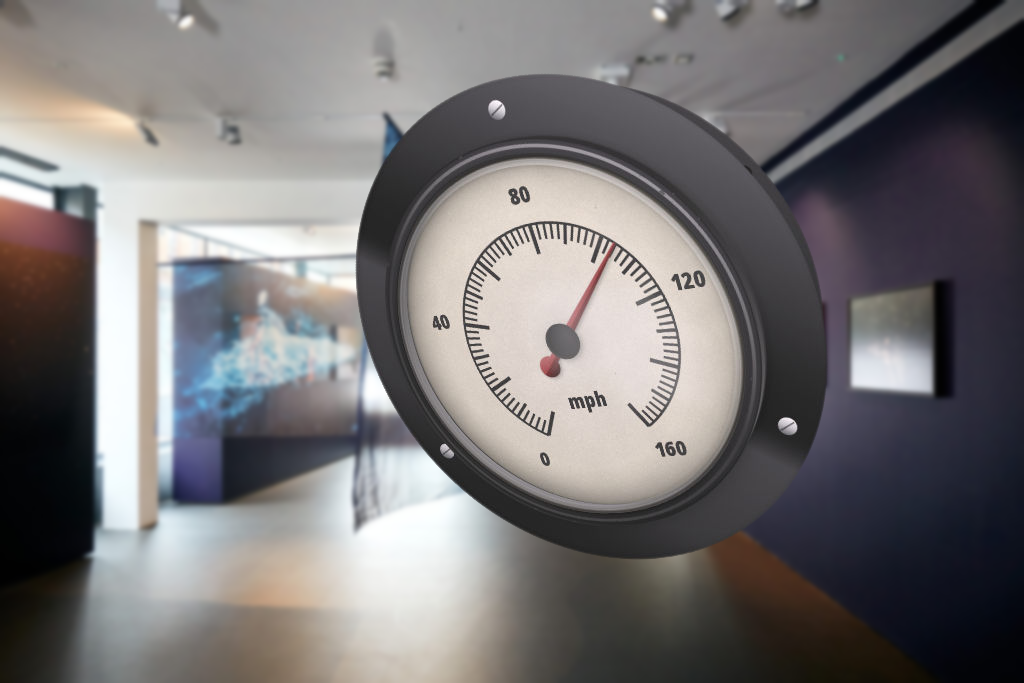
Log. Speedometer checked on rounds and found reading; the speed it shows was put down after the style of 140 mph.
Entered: 104 mph
